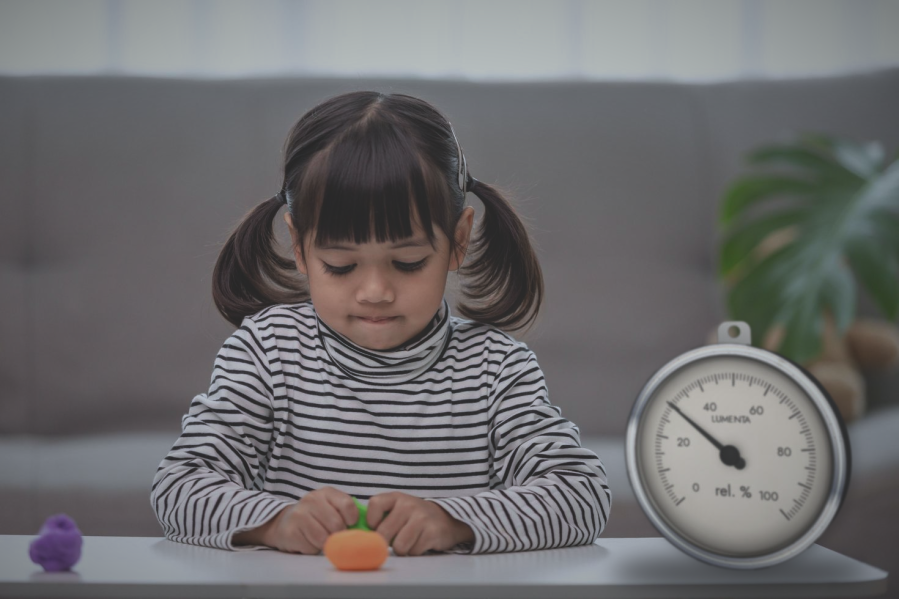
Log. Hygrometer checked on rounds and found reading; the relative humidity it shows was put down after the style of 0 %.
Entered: 30 %
